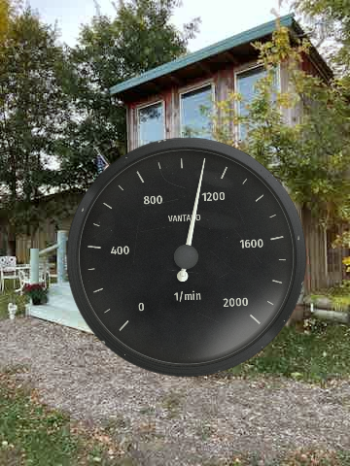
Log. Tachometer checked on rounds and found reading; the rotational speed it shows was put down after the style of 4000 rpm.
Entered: 1100 rpm
